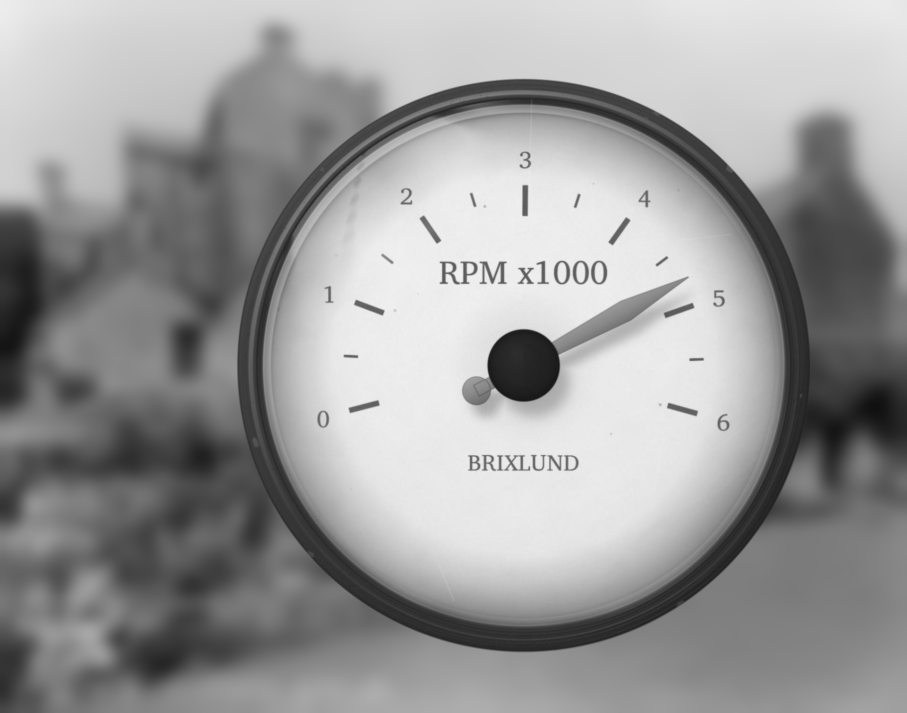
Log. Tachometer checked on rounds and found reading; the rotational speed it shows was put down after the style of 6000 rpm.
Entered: 4750 rpm
